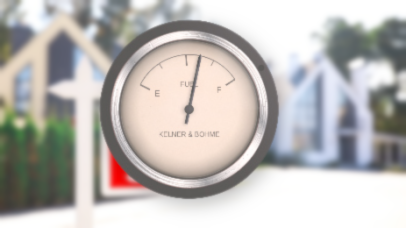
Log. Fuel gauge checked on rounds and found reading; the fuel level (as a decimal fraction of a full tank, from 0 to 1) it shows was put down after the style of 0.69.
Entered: 0.625
